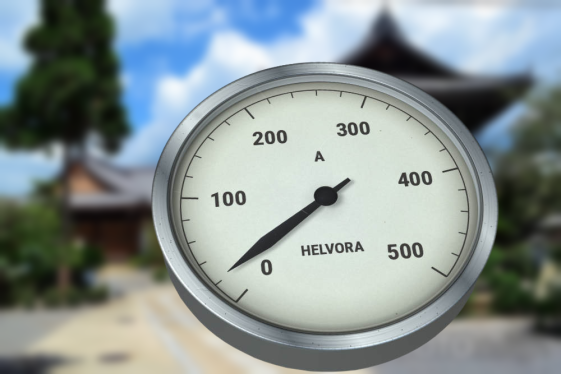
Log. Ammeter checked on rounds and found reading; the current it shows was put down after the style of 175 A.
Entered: 20 A
